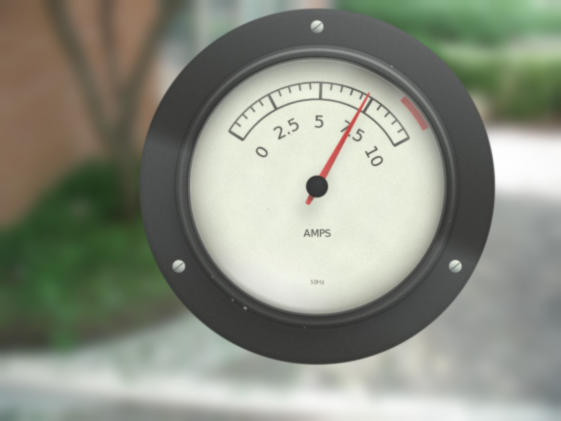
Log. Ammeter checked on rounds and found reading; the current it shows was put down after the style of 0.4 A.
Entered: 7.25 A
